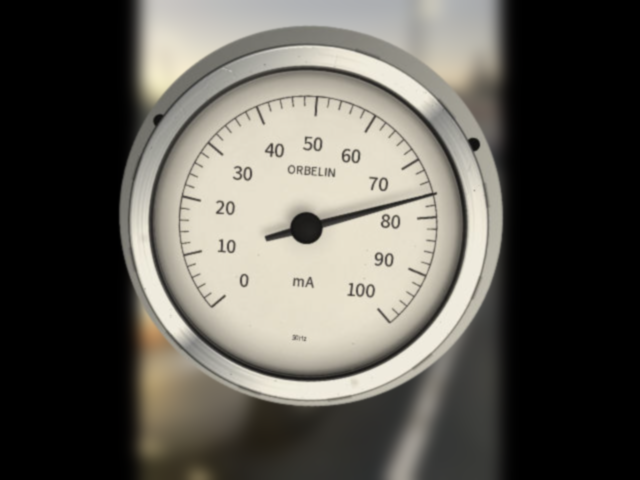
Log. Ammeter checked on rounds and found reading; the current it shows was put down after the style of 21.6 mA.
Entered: 76 mA
